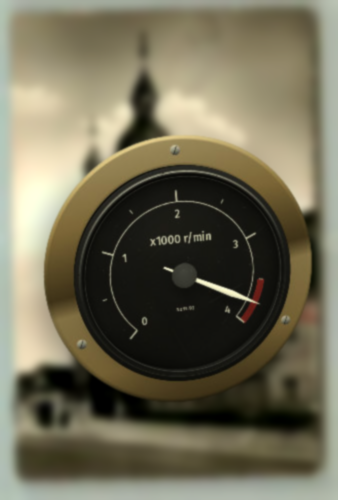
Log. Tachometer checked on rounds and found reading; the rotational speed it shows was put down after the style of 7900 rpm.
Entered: 3750 rpm
